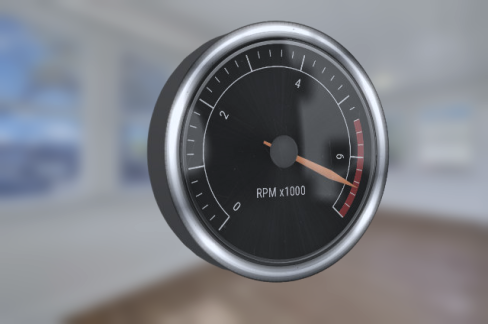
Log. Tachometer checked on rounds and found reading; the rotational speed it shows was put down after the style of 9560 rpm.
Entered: 6500 rpm
